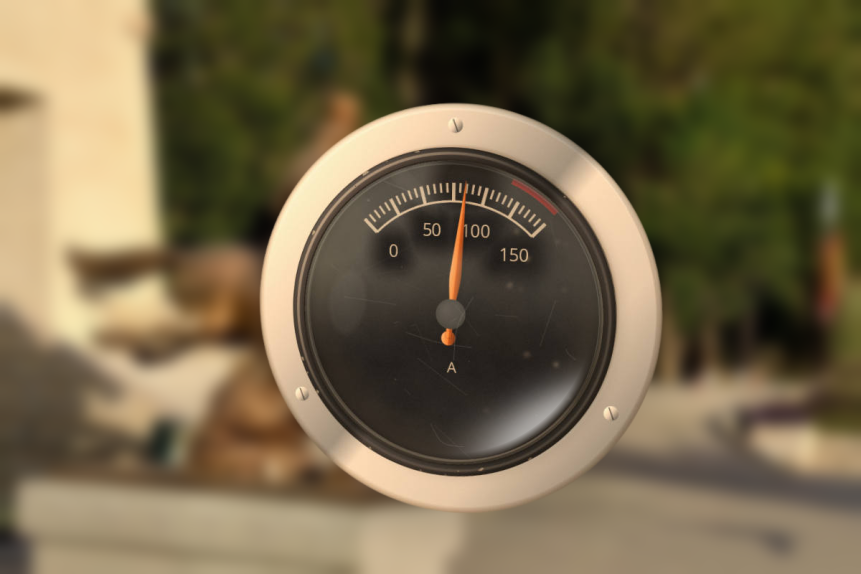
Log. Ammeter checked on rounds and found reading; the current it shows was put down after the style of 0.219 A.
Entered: 85 A
